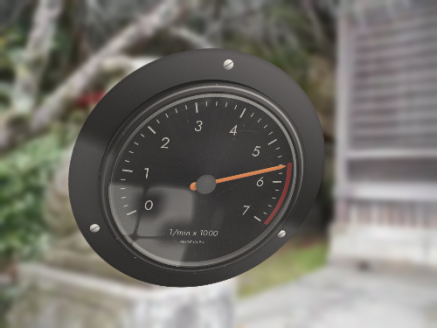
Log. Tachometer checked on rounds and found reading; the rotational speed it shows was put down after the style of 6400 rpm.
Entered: 5600 rpm
